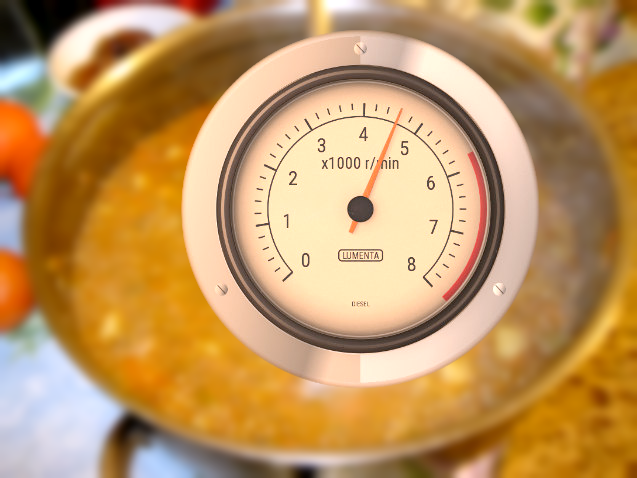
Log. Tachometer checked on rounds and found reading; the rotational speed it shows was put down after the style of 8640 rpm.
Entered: 4600 rpm
